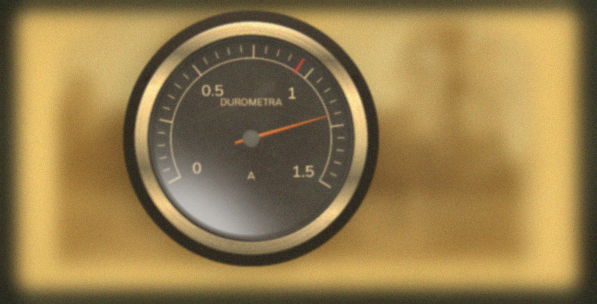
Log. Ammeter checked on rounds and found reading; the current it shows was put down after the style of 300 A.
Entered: 1.2 A
